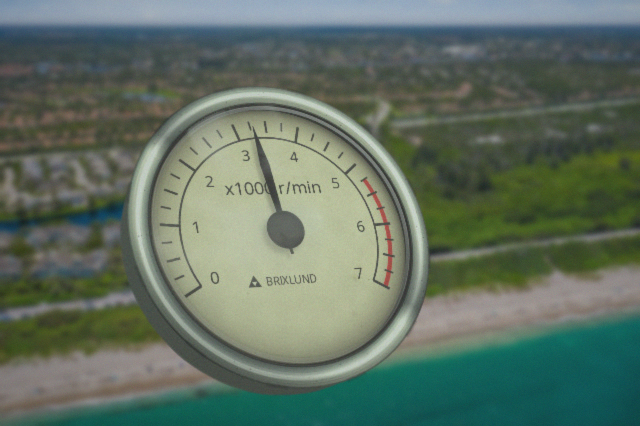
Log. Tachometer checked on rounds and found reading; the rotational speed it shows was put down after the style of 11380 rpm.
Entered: 3250 rpm
